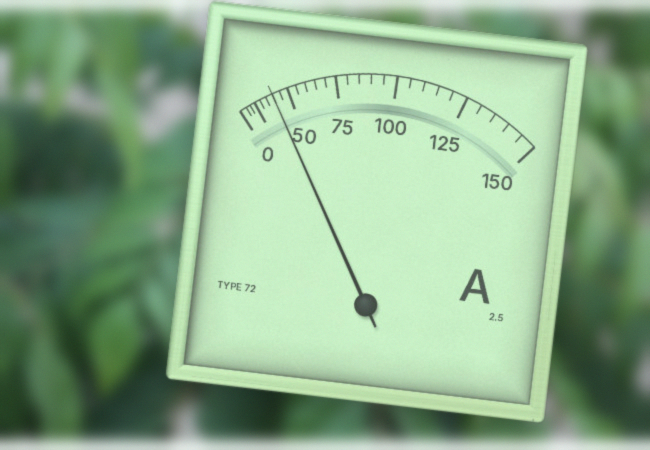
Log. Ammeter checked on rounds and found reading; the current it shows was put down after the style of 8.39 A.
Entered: 40 A
